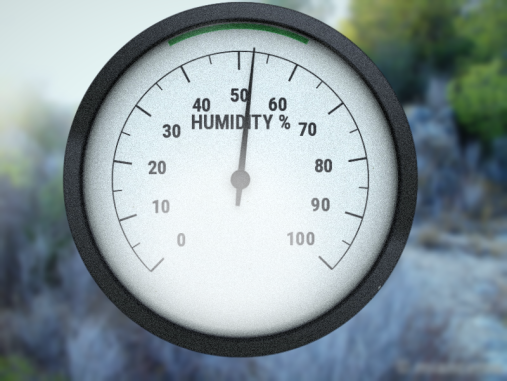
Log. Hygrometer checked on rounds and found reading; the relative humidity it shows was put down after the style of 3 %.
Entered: 52.5 %
